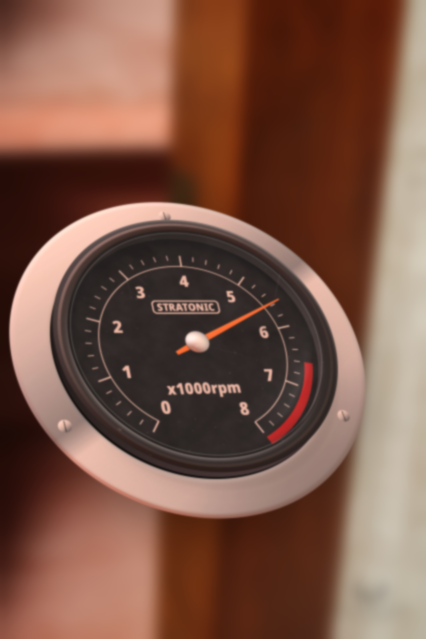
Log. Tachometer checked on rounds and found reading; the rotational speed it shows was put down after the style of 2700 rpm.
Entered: 5600 rpm
